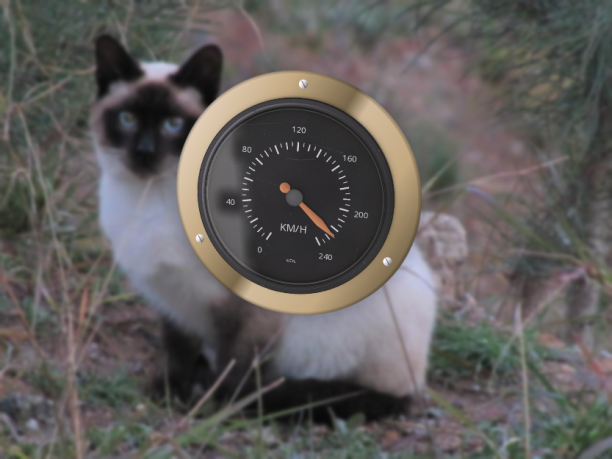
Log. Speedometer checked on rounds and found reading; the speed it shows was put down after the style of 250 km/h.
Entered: 225 km/h
